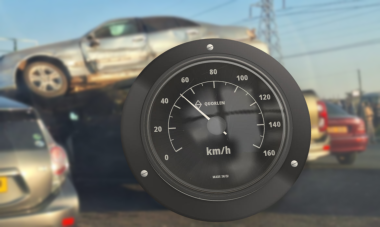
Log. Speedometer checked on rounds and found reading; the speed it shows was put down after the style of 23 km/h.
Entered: 50 km/h
